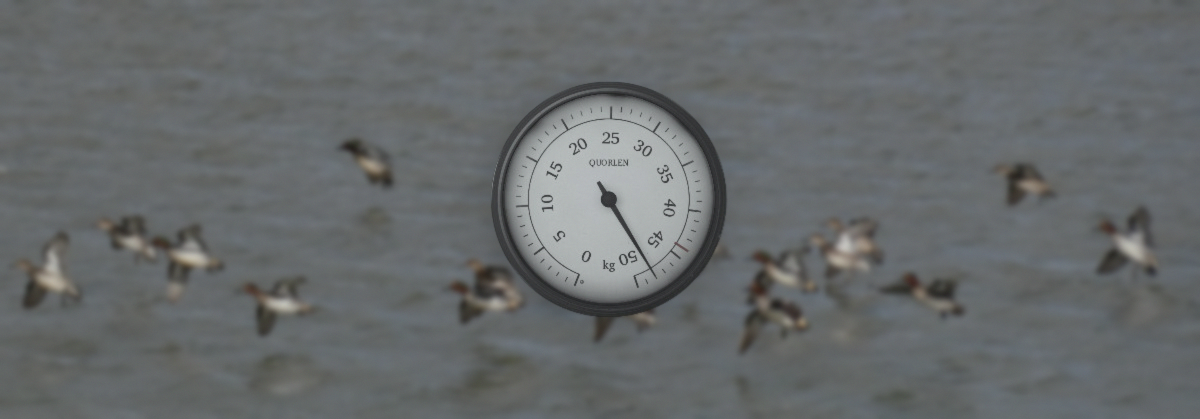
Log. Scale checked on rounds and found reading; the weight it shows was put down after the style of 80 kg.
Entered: 48 kg
